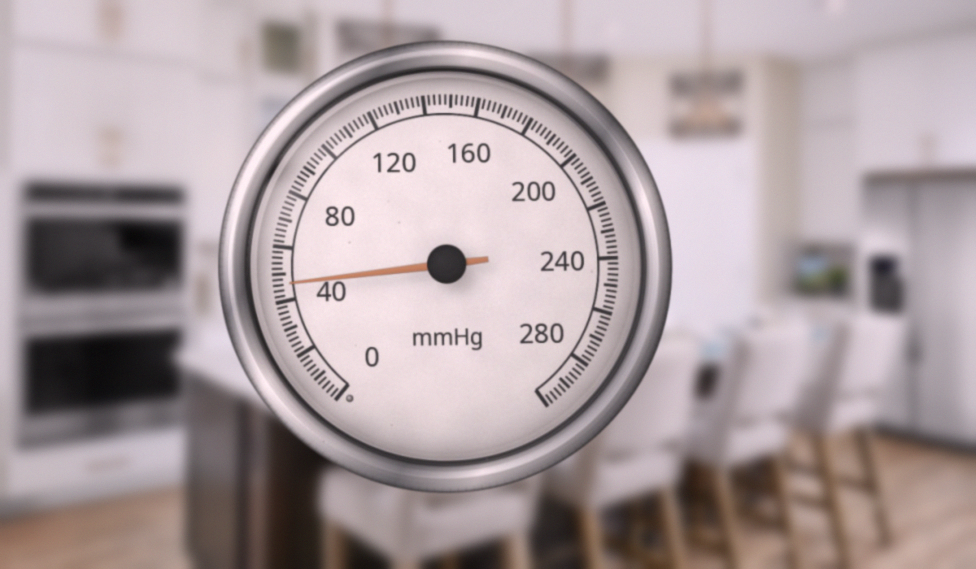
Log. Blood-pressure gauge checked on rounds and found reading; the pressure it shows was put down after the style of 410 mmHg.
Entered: 46 mmHg
